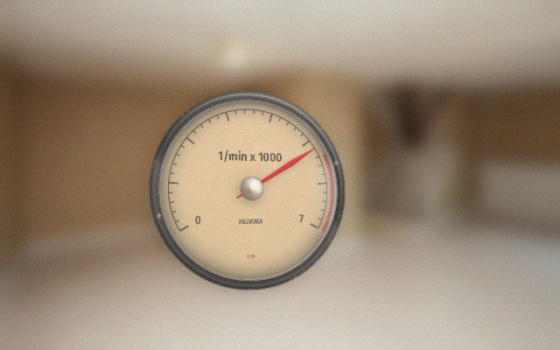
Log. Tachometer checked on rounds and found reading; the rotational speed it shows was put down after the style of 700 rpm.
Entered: 5200 rpm
